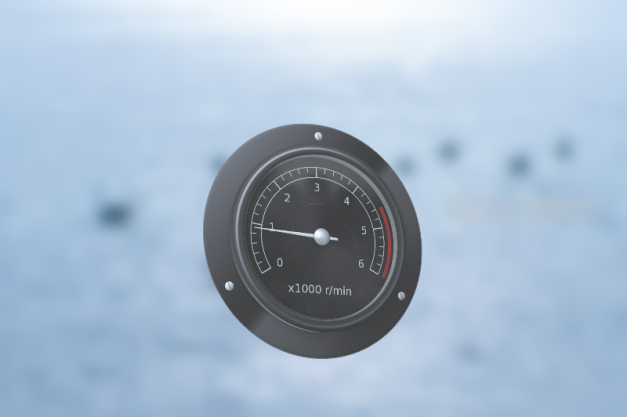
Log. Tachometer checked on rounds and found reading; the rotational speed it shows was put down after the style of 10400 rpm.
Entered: 900 rpm
